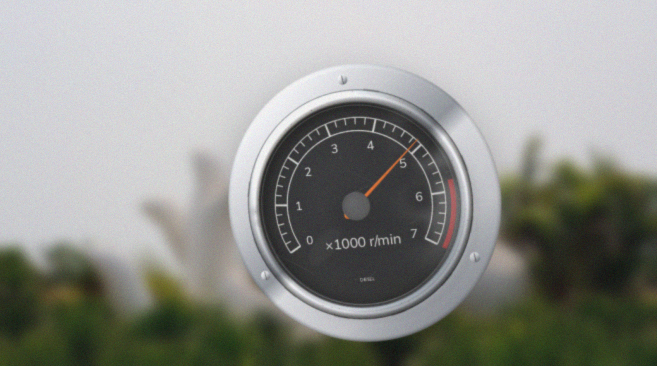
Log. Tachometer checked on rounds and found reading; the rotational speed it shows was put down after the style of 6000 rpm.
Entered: 4900 rpm
